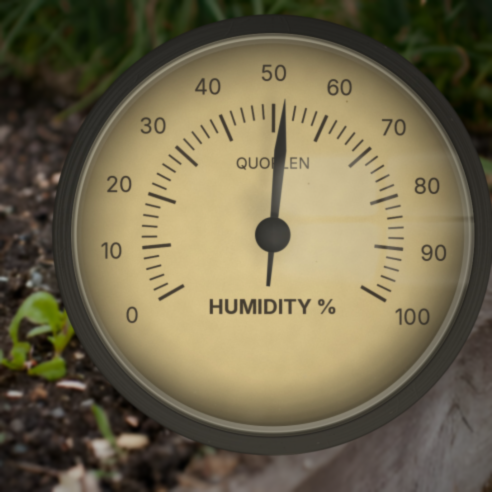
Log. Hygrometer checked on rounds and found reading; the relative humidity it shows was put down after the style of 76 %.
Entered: 52 %
